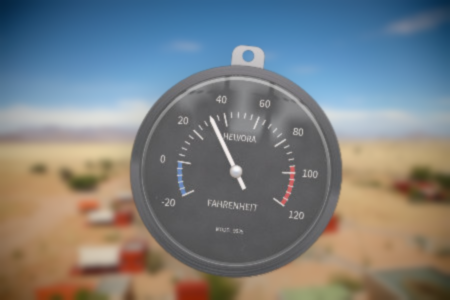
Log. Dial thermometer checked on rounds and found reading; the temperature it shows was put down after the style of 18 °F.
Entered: 32 °F
